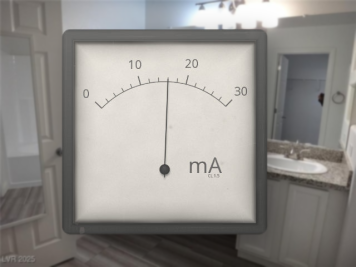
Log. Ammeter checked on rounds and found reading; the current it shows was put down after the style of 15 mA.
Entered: 16 mA
